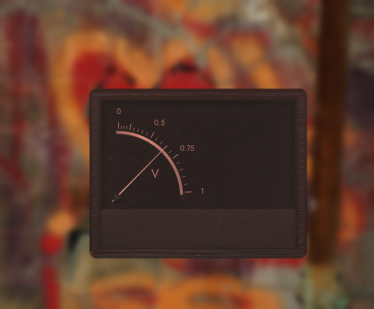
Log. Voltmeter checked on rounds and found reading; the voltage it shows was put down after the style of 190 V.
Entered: 0.65 V
